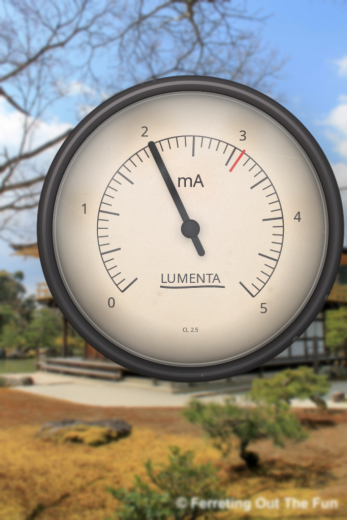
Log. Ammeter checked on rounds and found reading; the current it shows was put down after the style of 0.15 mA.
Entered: 2 mA
